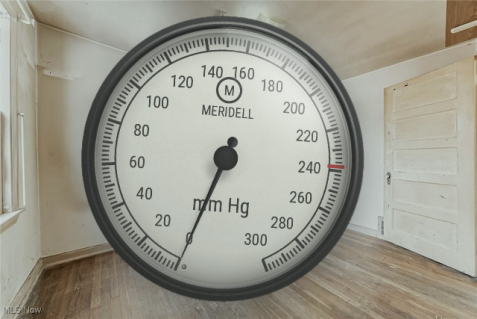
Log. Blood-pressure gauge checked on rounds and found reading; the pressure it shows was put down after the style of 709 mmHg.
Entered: 0 mmHg
